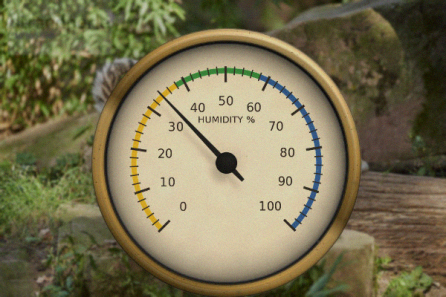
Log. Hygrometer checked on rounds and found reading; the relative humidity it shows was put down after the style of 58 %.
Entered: 34 %
